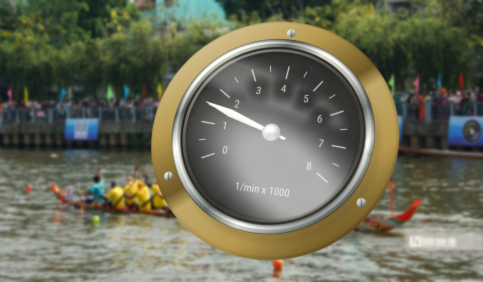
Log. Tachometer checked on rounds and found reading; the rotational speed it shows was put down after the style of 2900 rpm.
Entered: 1500 rpm
